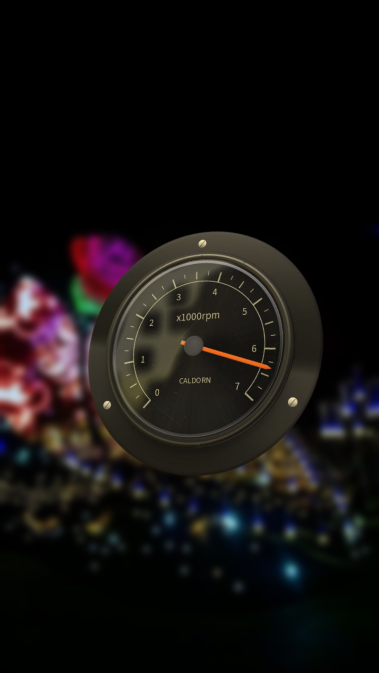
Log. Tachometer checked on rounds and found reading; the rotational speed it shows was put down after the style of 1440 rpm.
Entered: 6375 rpm
